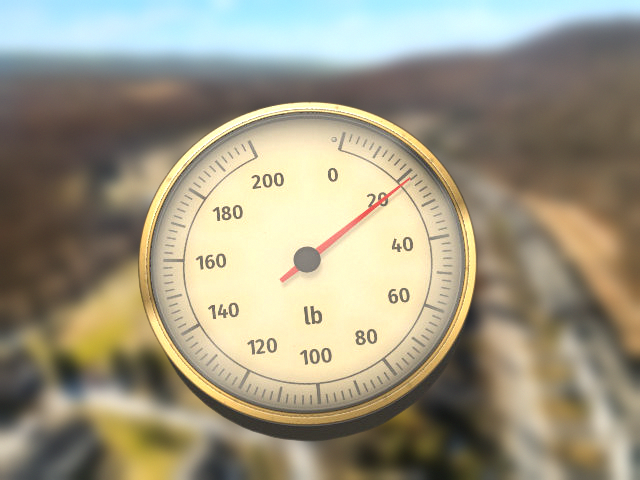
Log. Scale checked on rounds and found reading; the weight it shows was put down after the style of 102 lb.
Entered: 22 lb
